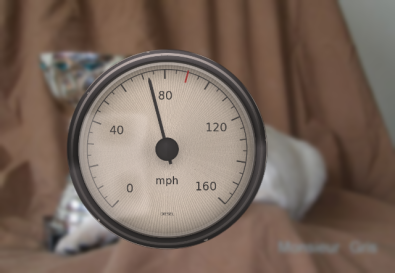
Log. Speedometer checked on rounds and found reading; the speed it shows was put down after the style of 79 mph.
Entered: 72.5 mph
